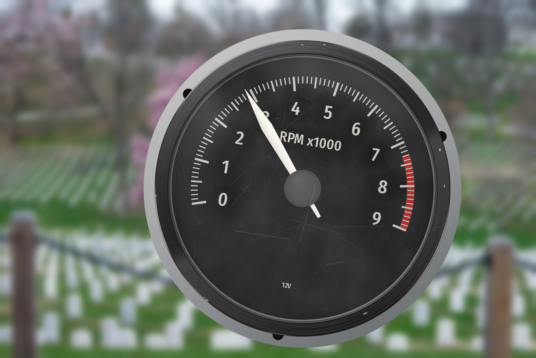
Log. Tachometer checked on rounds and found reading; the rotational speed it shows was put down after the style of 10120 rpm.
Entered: 2900 rpm
